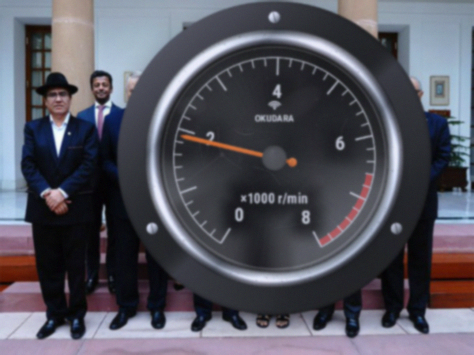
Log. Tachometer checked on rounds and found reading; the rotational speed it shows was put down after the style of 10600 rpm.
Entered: 1900 rpm
